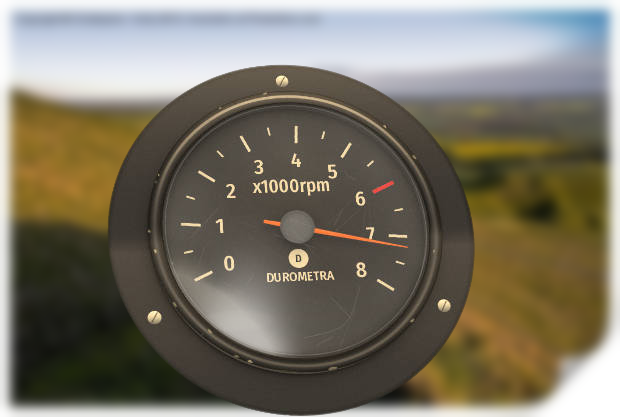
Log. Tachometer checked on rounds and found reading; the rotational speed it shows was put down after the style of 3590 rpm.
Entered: 7250 rpm
